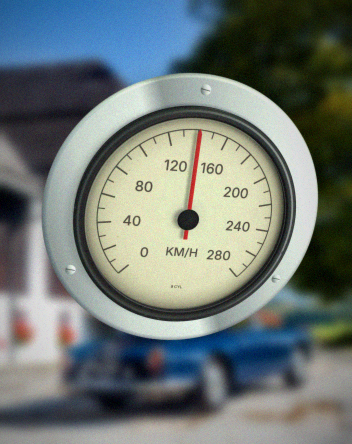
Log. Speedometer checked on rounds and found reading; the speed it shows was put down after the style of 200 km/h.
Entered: 140 km/h
